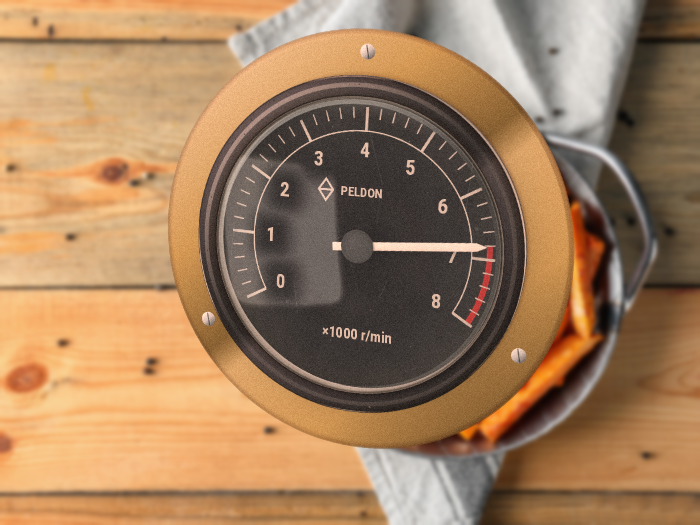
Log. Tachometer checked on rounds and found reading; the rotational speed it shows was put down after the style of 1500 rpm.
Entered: 6800 rpm
